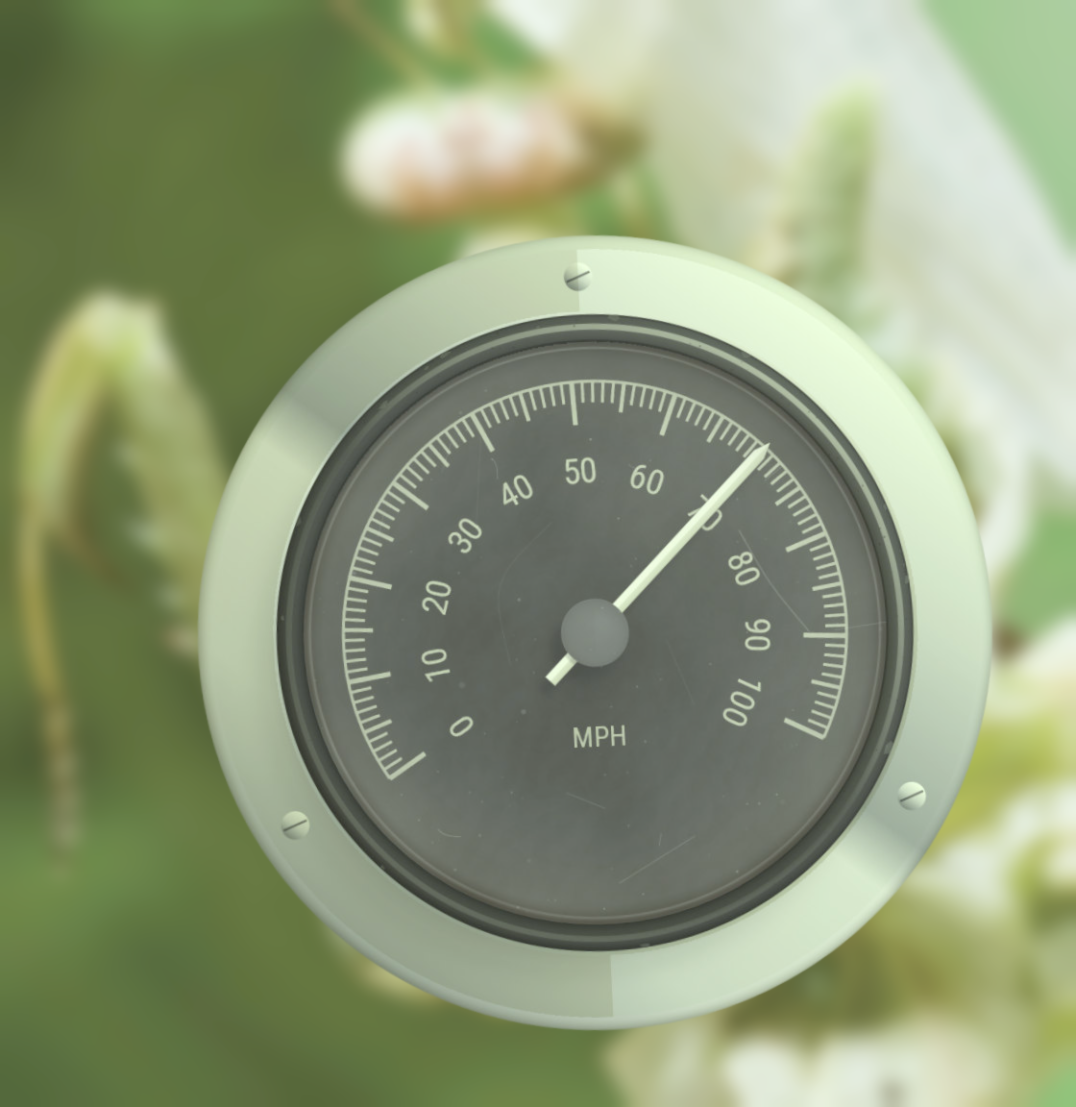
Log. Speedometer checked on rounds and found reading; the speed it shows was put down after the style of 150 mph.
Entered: 70 mph
